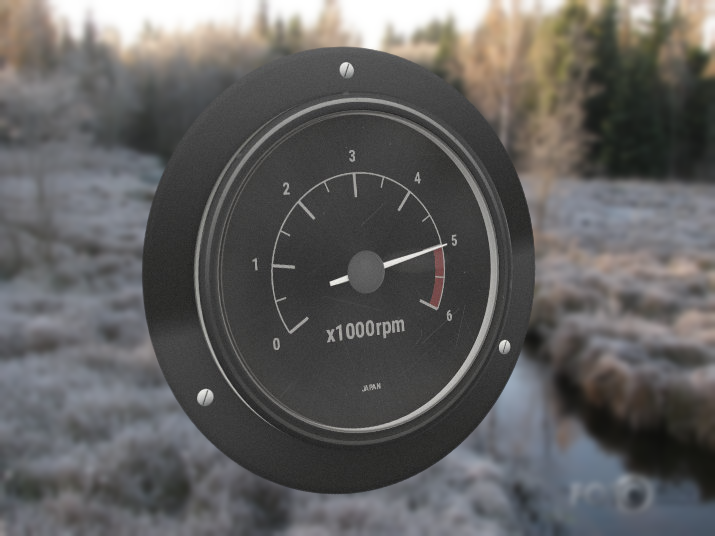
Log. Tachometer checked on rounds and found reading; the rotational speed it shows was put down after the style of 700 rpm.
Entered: 5000 rpm
